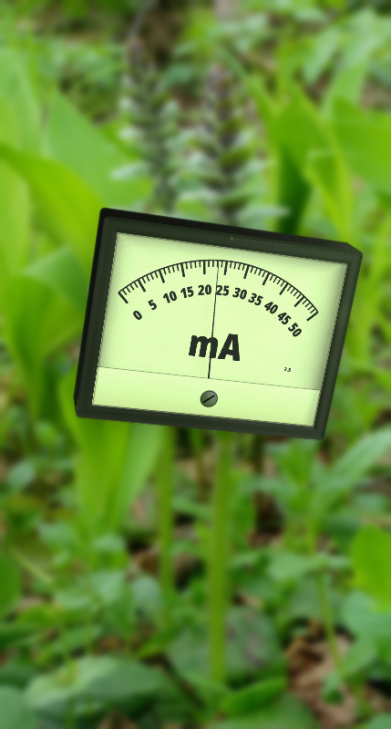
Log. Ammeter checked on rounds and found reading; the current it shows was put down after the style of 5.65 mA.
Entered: 23 mA
